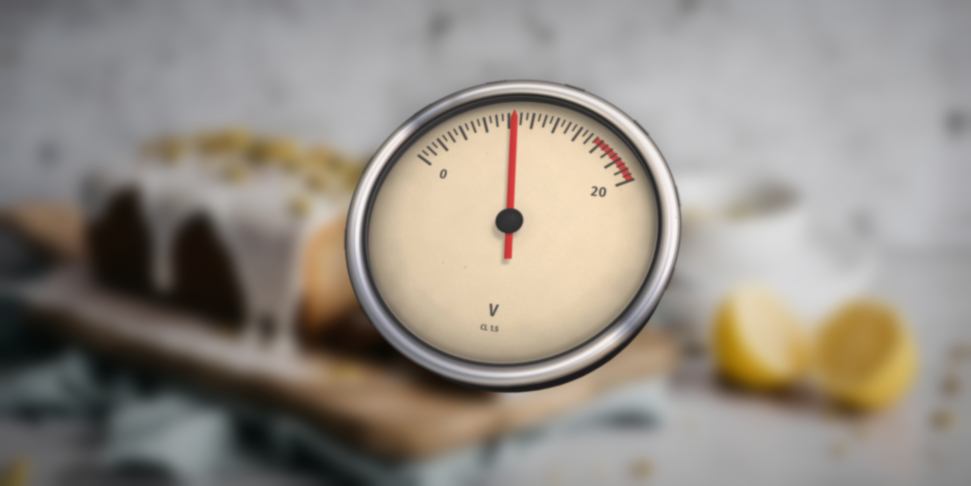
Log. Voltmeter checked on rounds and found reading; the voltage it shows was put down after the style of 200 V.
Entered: 8.5 V
